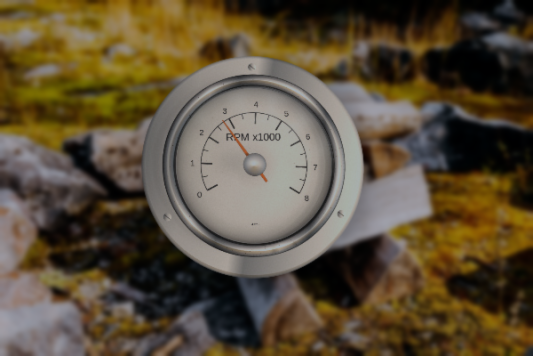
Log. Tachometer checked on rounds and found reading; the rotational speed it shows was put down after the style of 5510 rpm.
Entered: 2750 rpm
